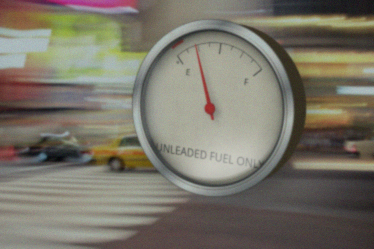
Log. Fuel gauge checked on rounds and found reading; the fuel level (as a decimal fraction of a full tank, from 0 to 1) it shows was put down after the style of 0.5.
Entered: 0.25
